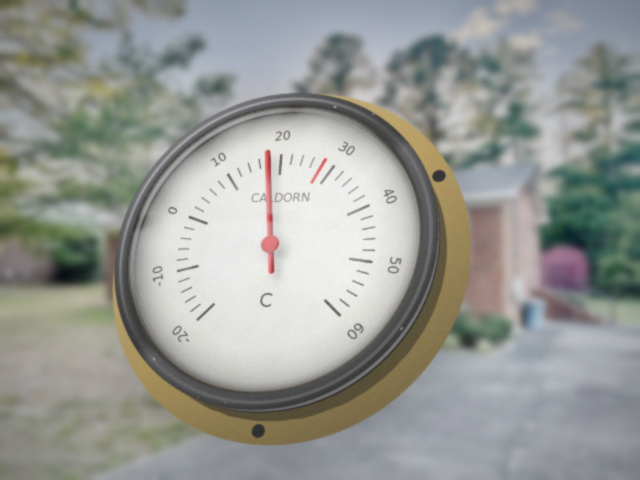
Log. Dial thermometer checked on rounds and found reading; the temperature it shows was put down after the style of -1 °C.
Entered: 18 °C
